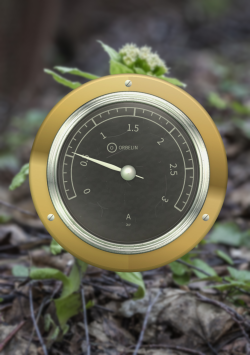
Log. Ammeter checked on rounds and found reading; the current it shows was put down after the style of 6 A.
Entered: 0.55 A
